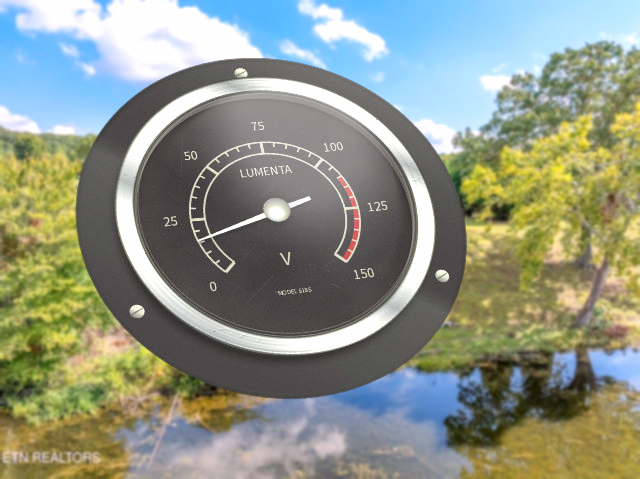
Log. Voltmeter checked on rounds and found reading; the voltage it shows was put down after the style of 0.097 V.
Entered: 15 V
